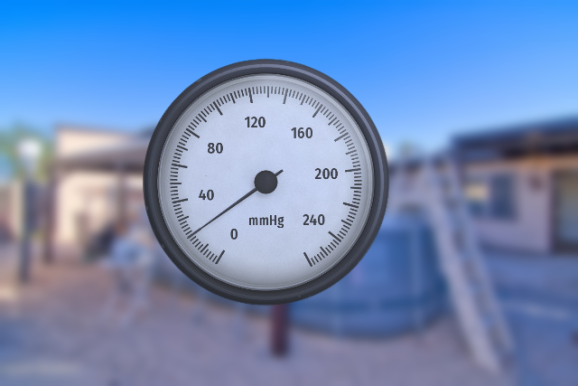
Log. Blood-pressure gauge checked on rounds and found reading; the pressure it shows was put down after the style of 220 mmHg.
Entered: 20 mmHg
